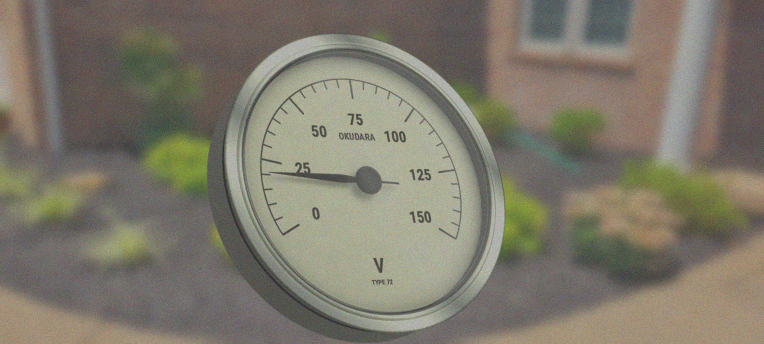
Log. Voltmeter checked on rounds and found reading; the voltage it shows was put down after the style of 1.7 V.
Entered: 20 V
